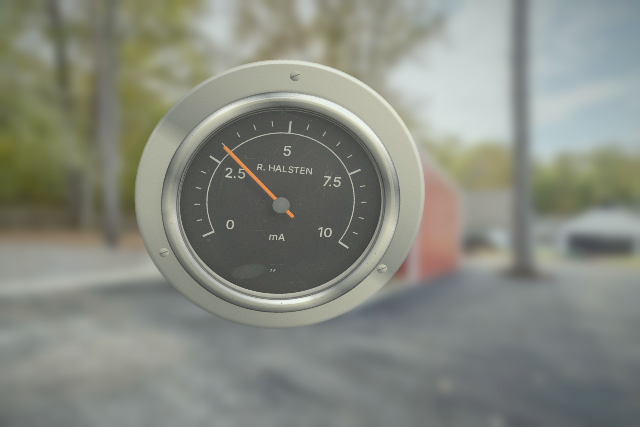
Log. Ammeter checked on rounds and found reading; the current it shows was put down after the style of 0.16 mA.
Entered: 3 mA
